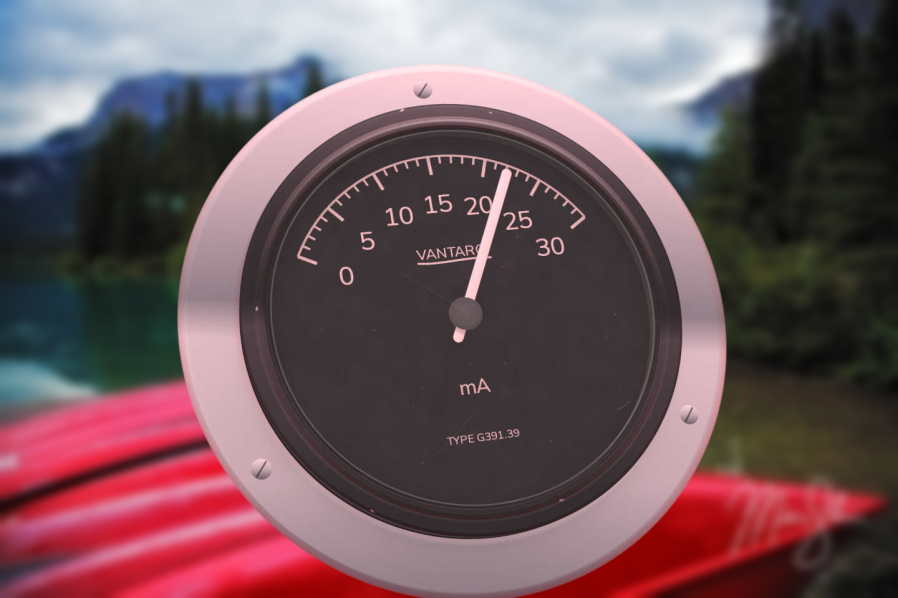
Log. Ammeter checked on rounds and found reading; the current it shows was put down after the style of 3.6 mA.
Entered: 22 mA
